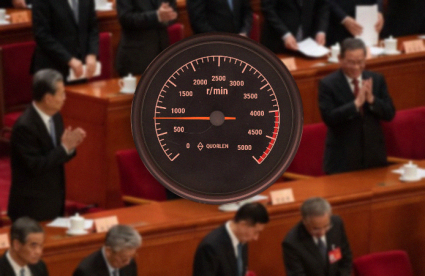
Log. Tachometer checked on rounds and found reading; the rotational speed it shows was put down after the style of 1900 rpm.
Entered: 800 rpm
